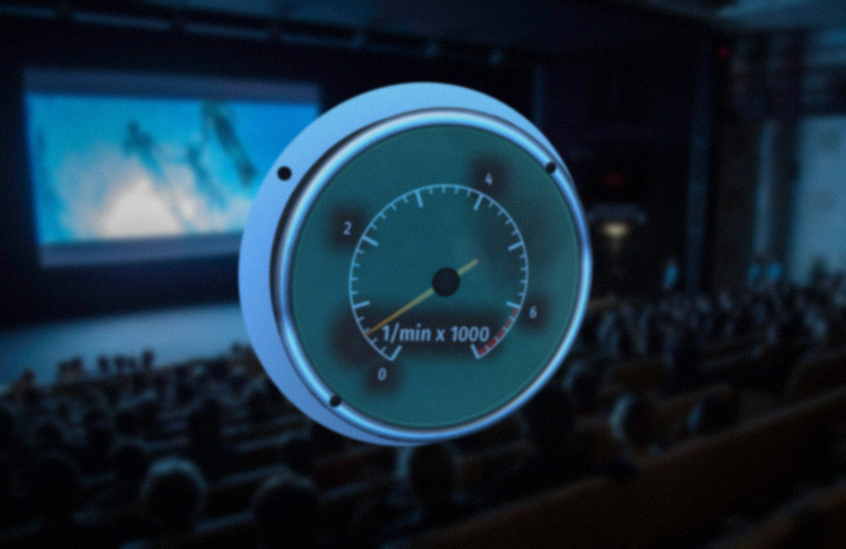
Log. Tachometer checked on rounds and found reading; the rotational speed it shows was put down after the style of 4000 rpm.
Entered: 600 rpm
